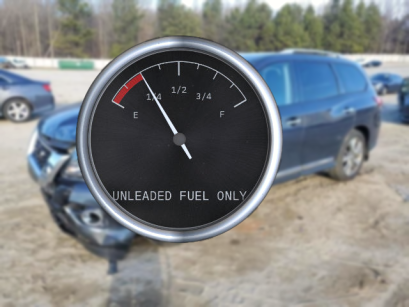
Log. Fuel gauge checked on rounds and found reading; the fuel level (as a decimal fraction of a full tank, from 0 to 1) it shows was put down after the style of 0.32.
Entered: 0.25
